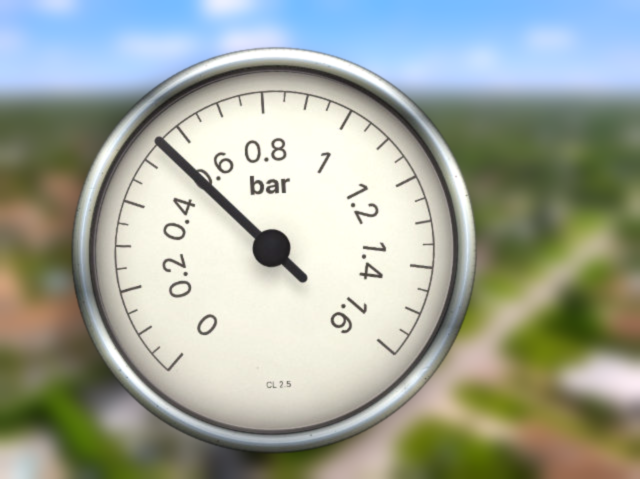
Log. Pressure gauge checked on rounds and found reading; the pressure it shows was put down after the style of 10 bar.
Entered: 0.55 bar
